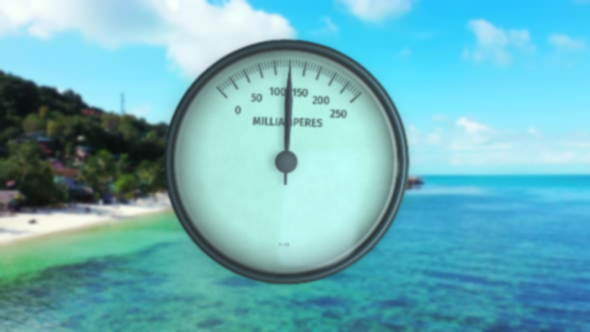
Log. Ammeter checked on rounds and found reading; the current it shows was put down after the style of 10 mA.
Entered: 125 mA
